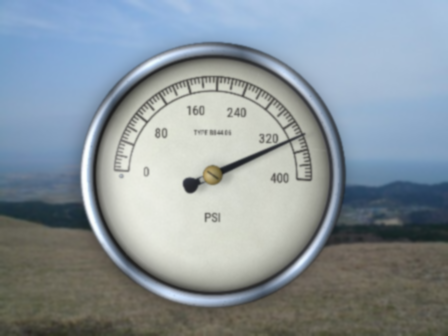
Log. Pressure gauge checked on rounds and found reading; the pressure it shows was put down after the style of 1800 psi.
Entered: 340 psi
